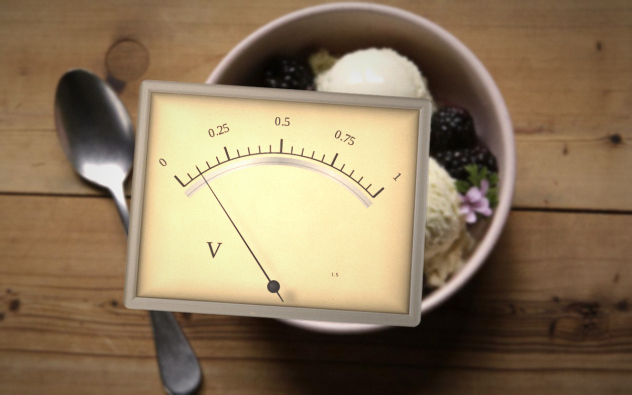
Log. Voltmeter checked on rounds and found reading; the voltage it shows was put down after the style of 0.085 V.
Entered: 0.1 V
